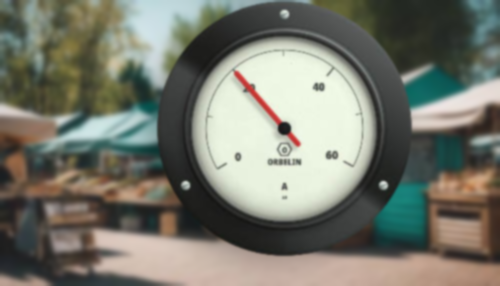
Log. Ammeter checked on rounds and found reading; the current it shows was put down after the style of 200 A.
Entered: 20 A
